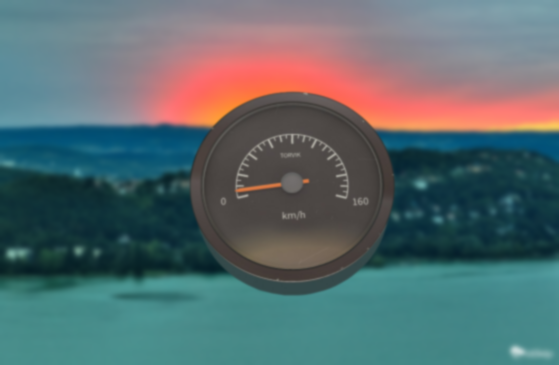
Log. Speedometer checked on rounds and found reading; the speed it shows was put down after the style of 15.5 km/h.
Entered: 5 km/h
